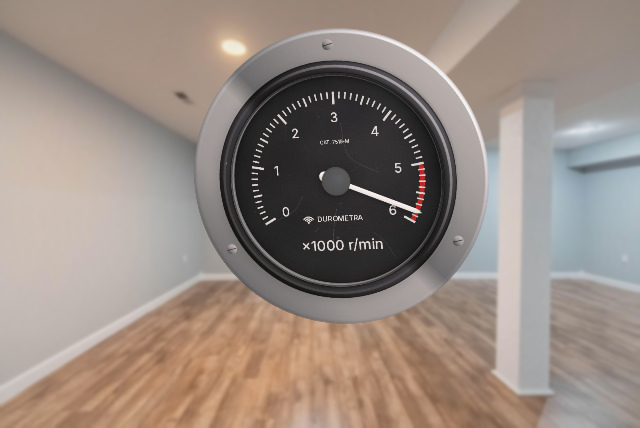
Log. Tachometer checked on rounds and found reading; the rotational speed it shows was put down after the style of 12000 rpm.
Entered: 5800 rpm
